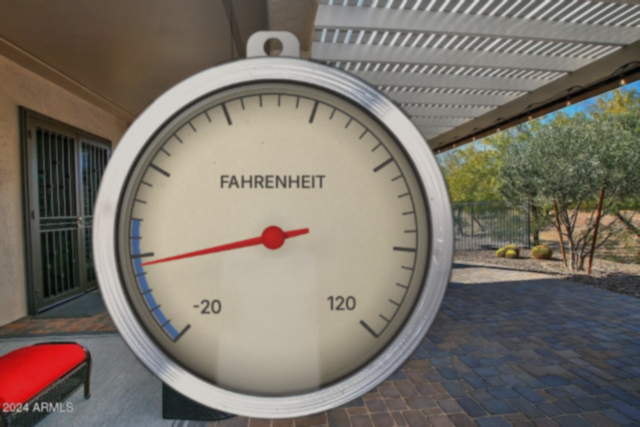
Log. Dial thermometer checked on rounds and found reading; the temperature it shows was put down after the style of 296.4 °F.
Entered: -2 °F
